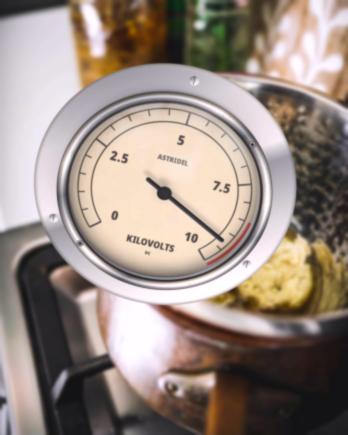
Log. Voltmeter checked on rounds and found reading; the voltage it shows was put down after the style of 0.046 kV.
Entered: 9.25 kV
